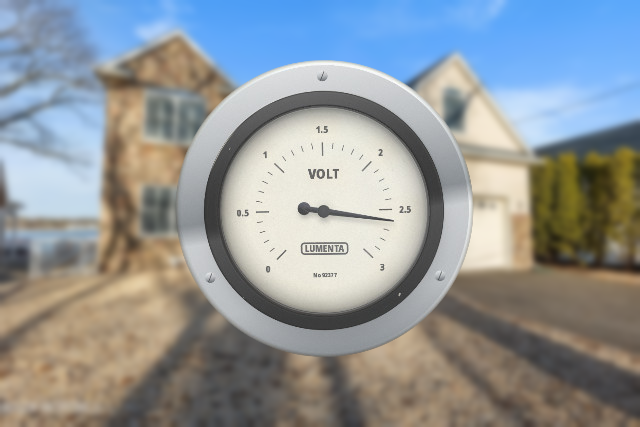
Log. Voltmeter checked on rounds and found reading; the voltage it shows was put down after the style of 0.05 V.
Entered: 2.6 V
